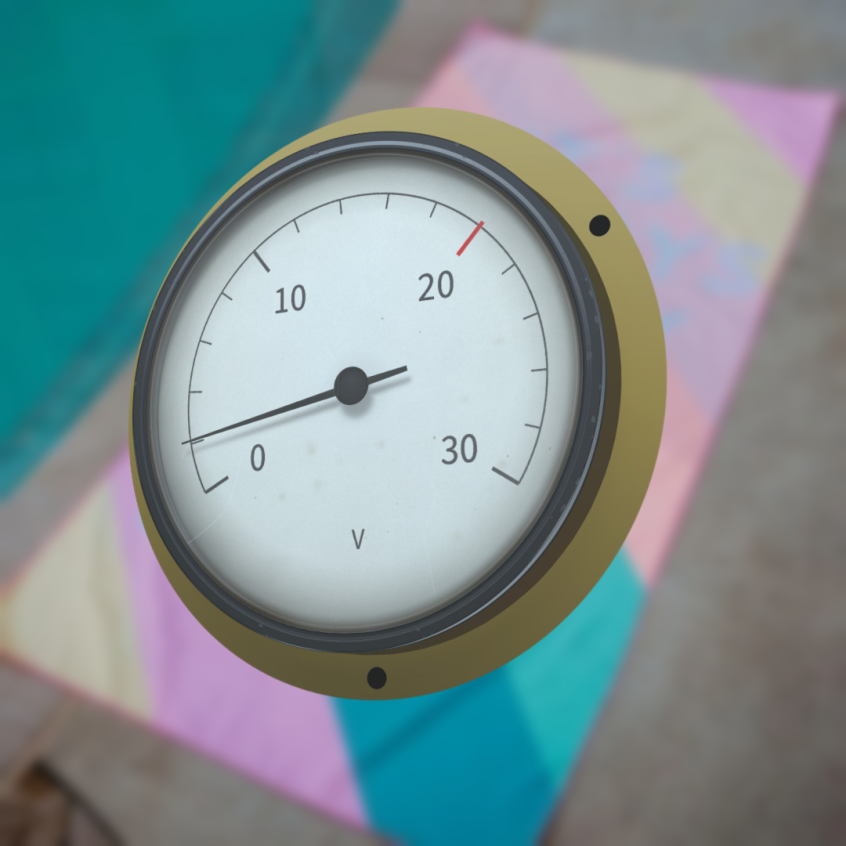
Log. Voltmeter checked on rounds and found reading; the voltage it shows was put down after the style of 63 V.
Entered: 2 V
